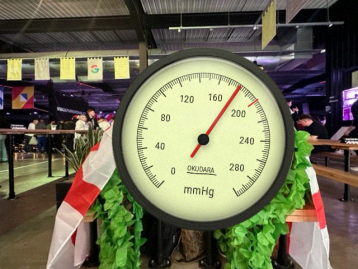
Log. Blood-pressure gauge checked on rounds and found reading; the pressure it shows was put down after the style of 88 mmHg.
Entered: 180 mmHg
